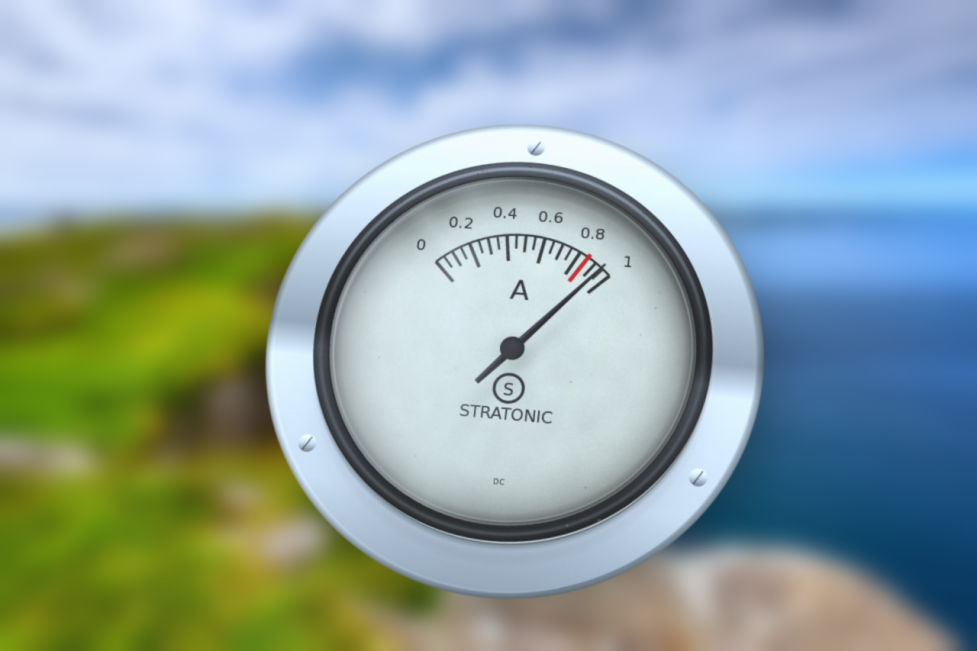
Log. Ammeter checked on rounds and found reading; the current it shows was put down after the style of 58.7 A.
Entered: 0.95 A
